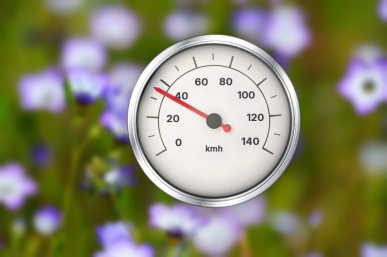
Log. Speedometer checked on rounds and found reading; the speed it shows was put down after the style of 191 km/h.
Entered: 35 km/h
